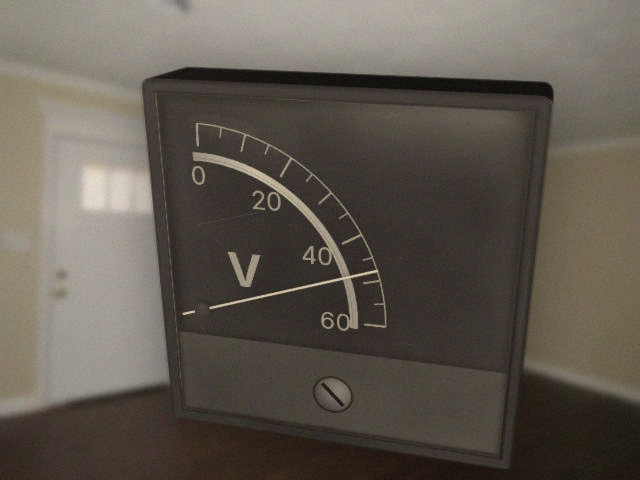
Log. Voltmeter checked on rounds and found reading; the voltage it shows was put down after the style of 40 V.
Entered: 47.5 V
